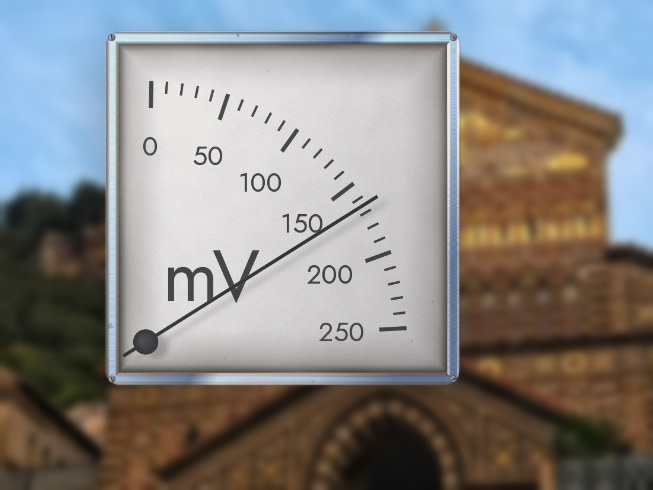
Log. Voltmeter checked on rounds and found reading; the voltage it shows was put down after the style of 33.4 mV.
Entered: 165 mV
